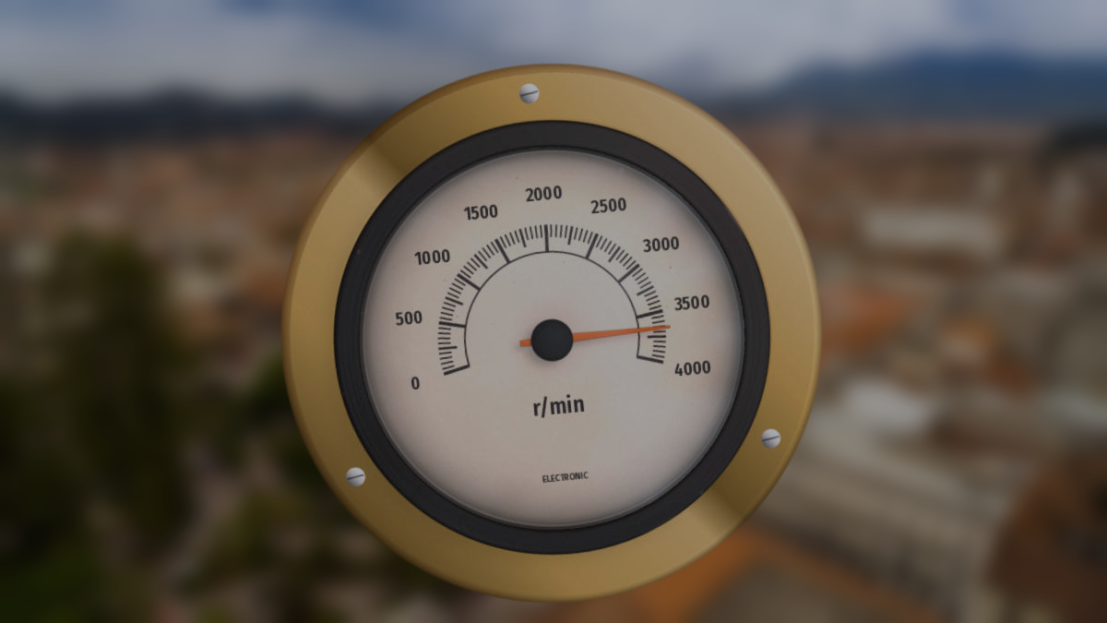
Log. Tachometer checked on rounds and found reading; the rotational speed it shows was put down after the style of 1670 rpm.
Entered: 3650 rpm
